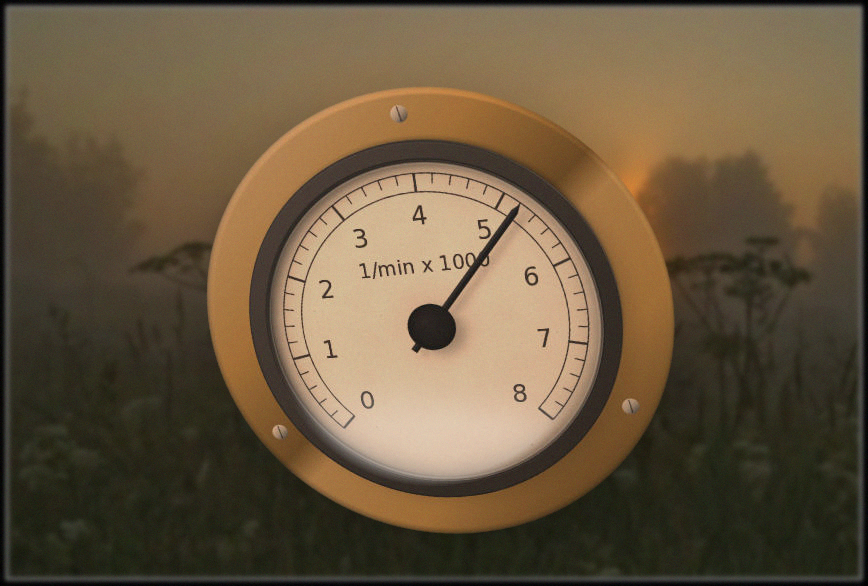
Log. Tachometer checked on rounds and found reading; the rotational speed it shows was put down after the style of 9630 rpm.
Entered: 5200 rpm
